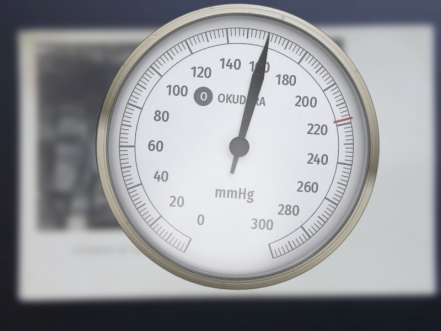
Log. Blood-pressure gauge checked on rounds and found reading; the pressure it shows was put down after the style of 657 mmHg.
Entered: 160 mmHg
